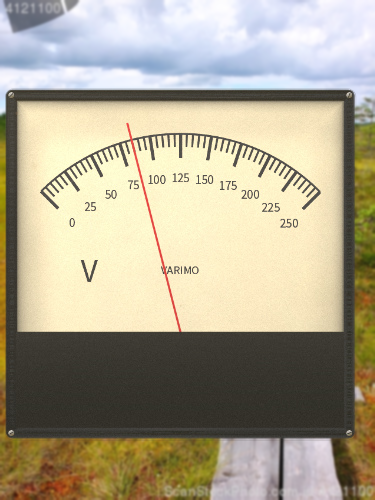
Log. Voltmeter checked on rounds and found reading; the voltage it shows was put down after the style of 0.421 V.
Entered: 85 V
